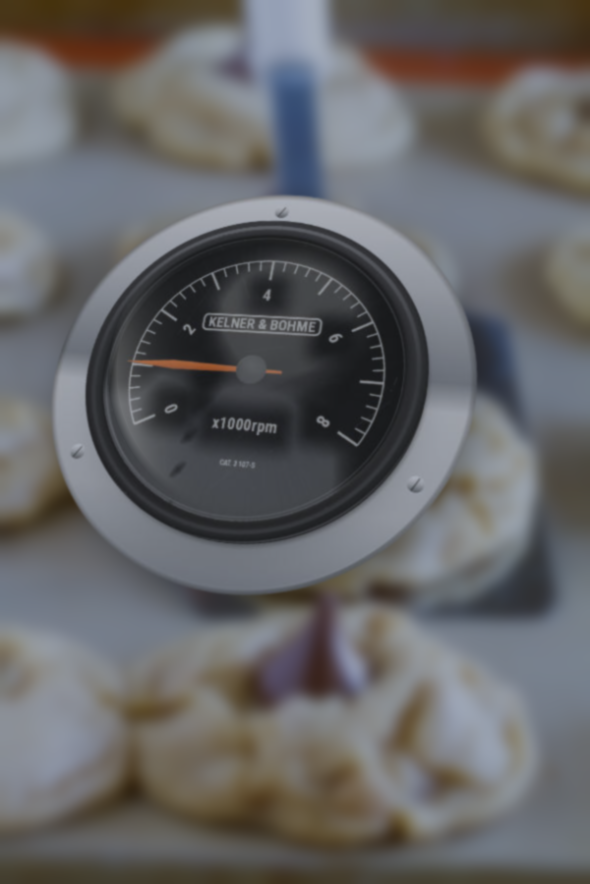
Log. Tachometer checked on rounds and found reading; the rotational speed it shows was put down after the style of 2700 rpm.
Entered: 1000 rpm
